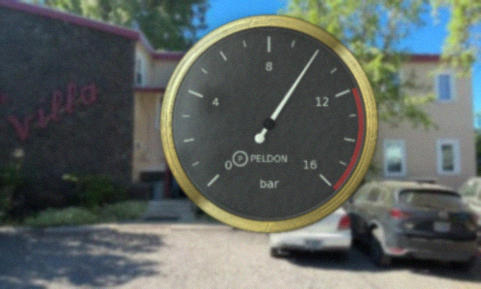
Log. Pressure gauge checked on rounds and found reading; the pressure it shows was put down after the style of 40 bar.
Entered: 10 bar
